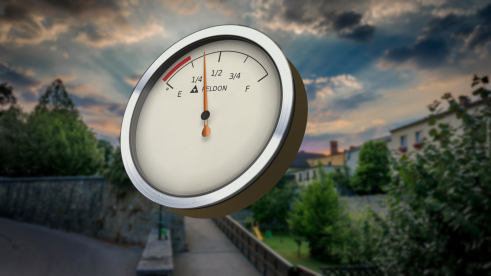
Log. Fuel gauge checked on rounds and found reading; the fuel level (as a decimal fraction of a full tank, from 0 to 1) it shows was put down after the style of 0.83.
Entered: 0.375
